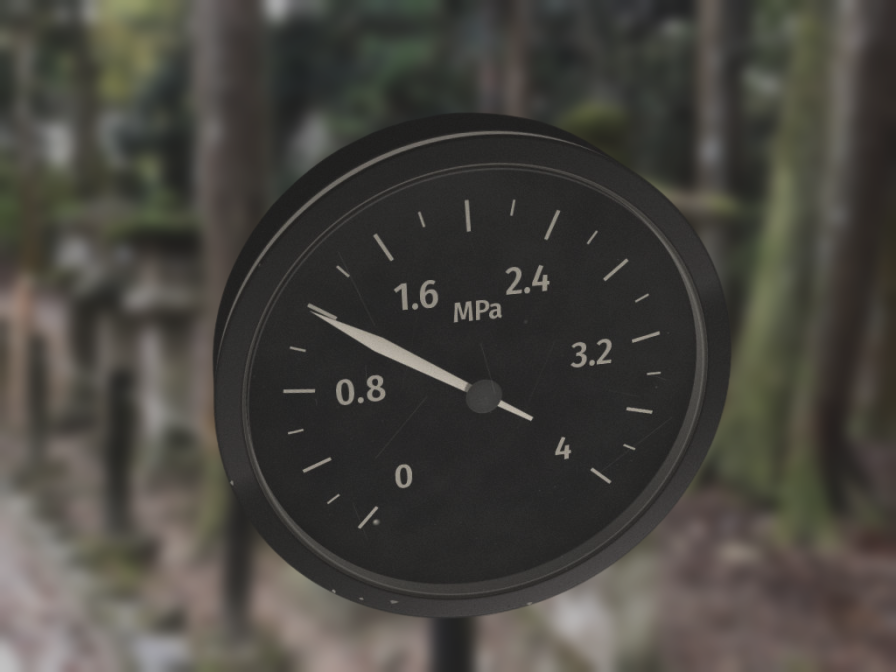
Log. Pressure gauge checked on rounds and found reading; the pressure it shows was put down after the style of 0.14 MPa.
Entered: 1.2 MPa
